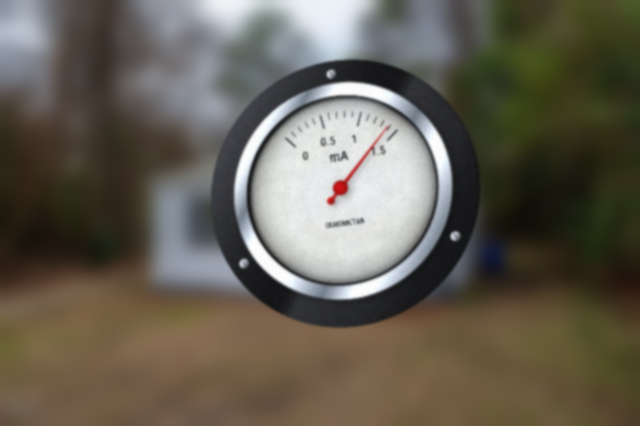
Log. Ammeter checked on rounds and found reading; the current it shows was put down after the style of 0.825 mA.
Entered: 1.4 mA
